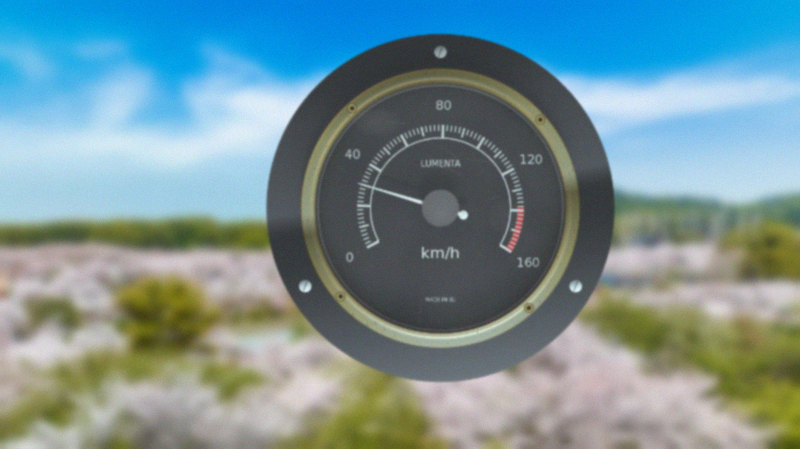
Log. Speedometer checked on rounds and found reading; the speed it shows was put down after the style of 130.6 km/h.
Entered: 30 km/h
